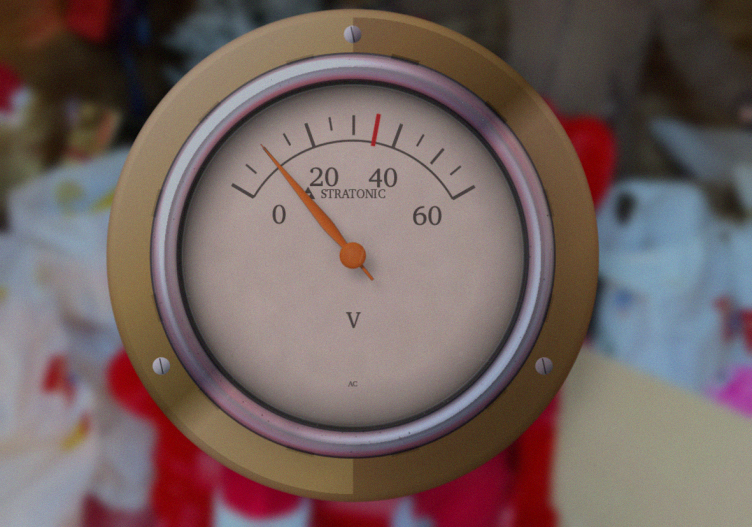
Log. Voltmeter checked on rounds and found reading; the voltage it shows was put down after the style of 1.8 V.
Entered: 10 V
